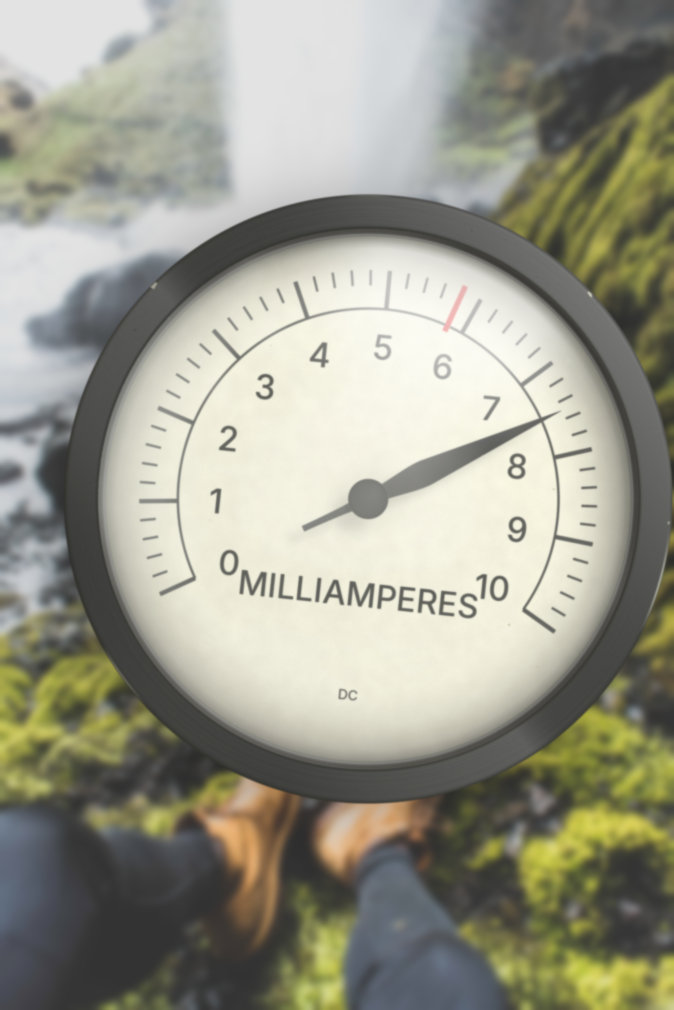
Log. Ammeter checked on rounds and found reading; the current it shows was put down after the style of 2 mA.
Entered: 7.5 mA
